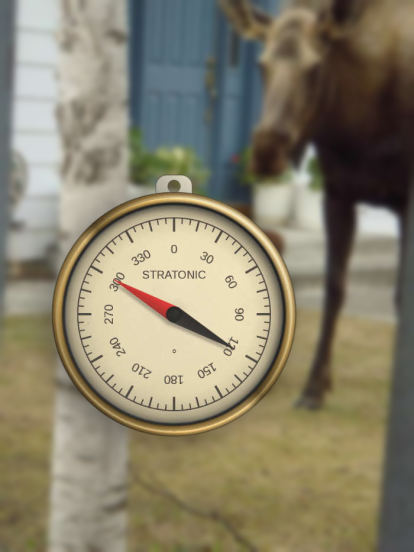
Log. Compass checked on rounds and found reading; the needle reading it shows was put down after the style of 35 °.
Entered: 300 °
